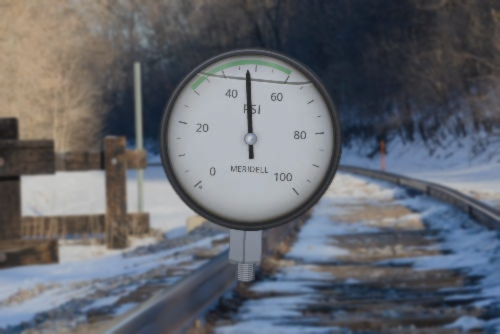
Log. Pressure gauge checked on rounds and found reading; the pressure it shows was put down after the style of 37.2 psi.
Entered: 47.5 psi
